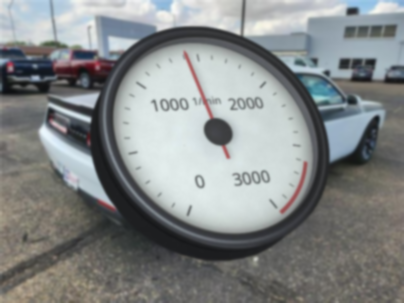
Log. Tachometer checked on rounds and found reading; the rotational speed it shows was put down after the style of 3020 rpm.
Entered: 1400 rpm
